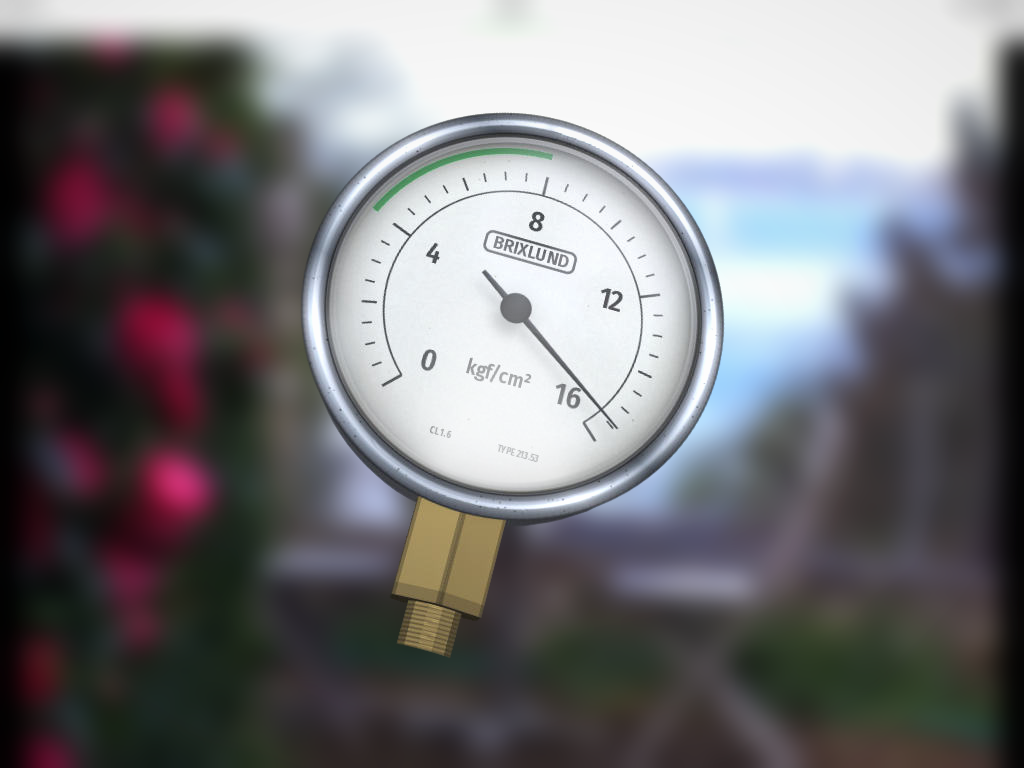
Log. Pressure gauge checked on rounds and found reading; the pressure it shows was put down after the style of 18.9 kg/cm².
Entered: 15.5 kg/cm²
